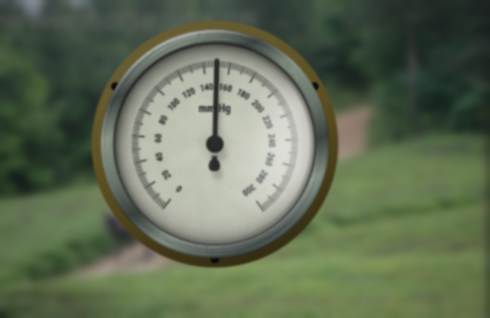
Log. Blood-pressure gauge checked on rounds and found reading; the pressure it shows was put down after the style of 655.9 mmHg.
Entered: 150 mmHg
